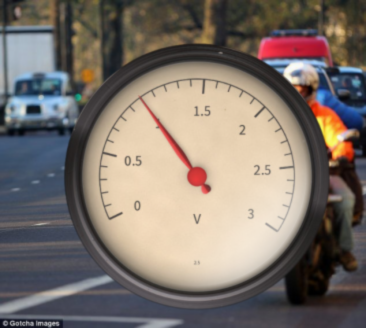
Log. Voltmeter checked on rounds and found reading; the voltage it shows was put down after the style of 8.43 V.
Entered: 1 V
